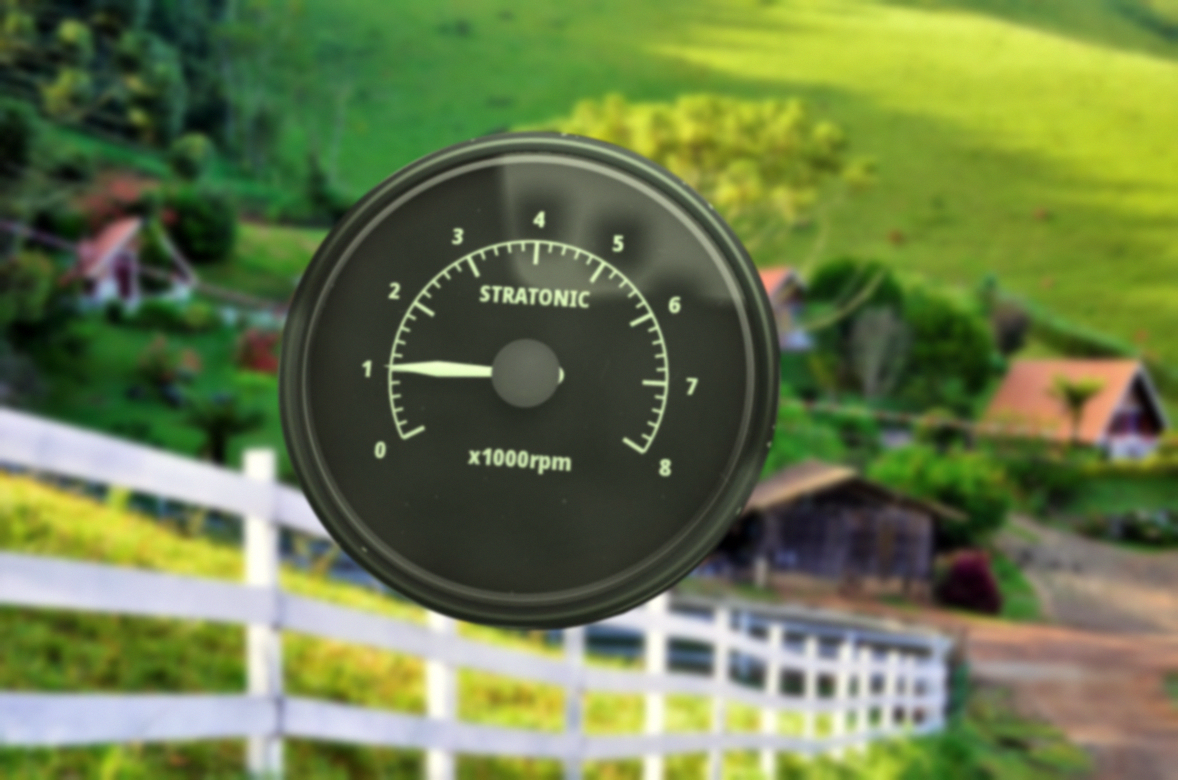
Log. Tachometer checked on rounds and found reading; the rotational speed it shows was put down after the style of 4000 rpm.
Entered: 1000 rpm
